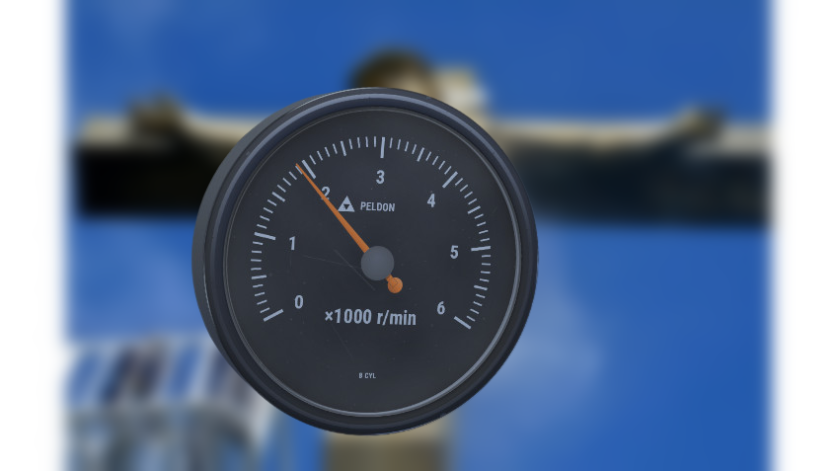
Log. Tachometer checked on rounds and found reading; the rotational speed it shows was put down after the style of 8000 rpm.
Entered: 1900 rpm
